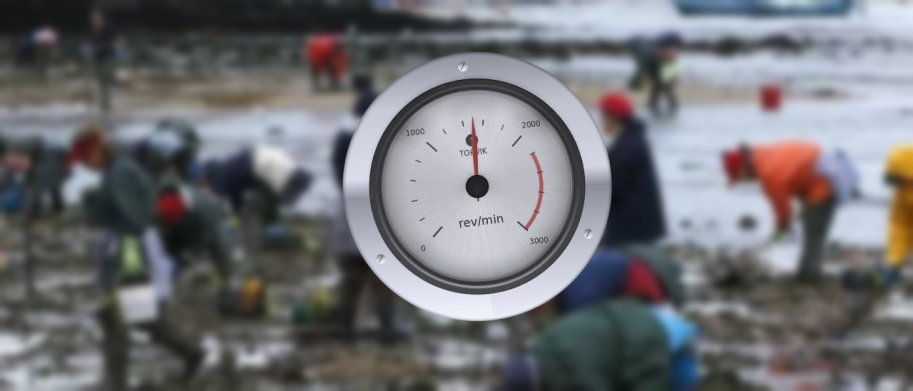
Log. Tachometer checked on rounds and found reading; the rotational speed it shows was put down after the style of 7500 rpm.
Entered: 1500 rpm
